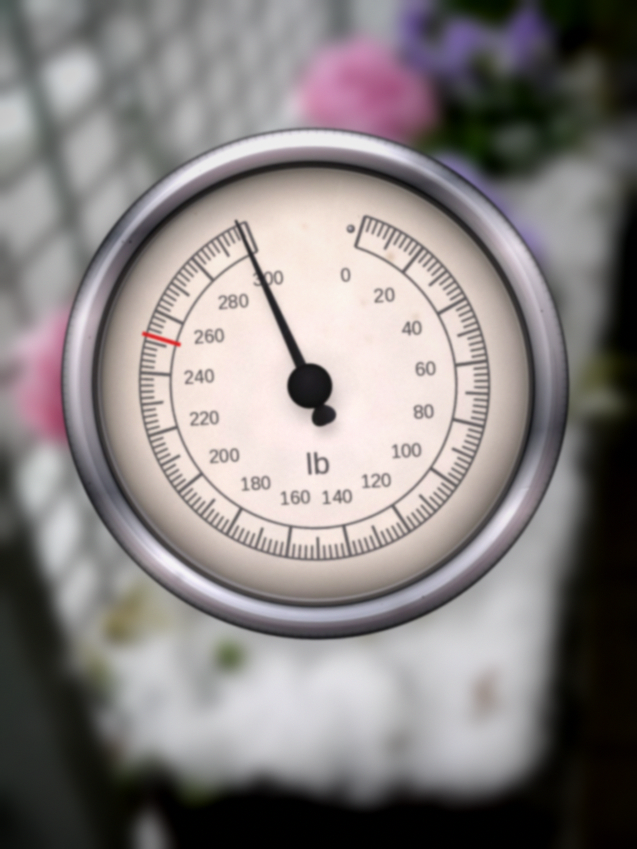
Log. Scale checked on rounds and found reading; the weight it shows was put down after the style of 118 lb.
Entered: 298 lb
